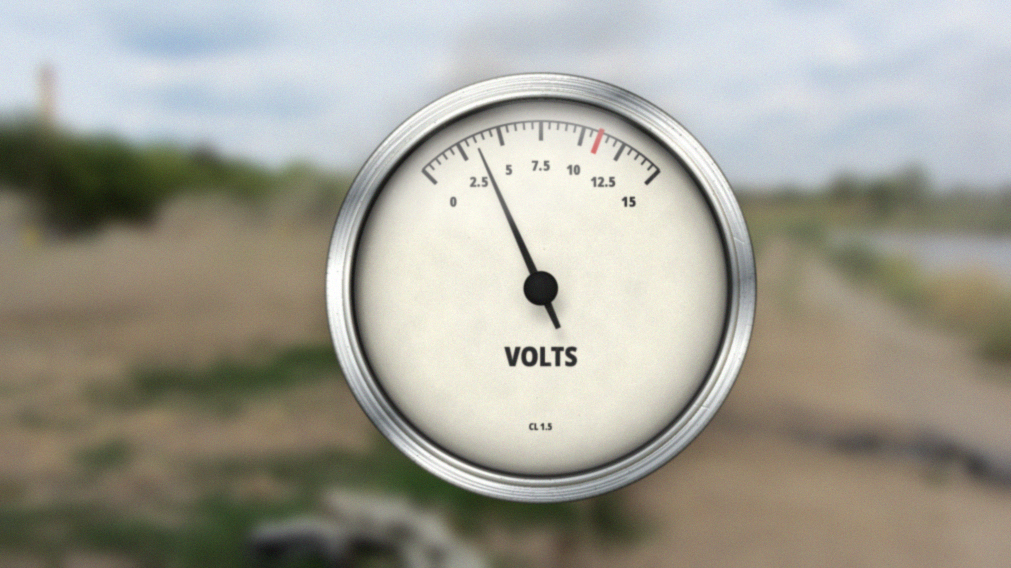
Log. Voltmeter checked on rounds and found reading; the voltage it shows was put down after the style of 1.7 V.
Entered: 3.5 V
